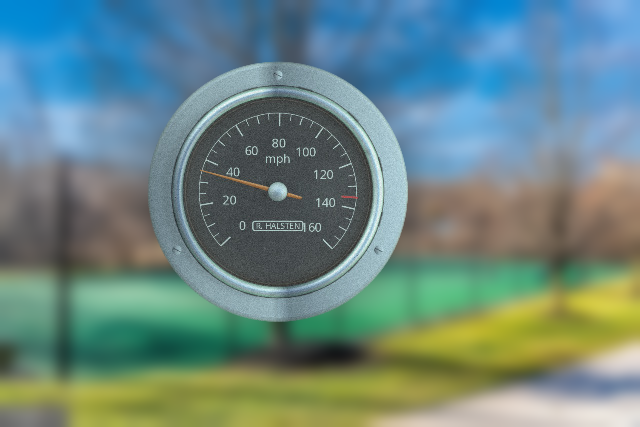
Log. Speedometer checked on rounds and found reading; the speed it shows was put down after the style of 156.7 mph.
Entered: 35 mph
